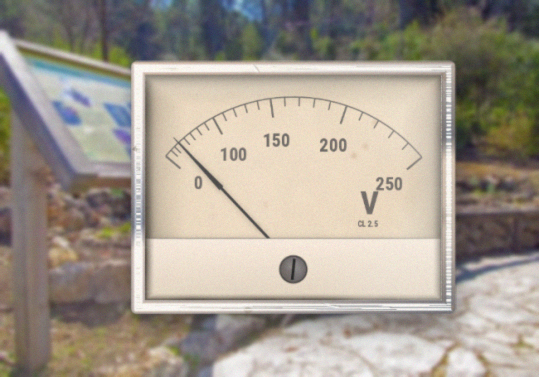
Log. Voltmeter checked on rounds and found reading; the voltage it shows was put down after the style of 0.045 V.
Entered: 50 V
